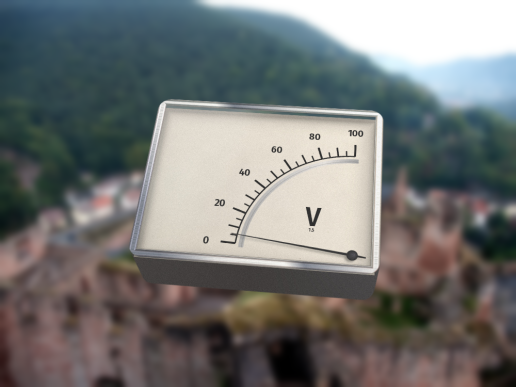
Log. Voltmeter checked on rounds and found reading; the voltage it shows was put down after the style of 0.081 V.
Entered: 5 V
